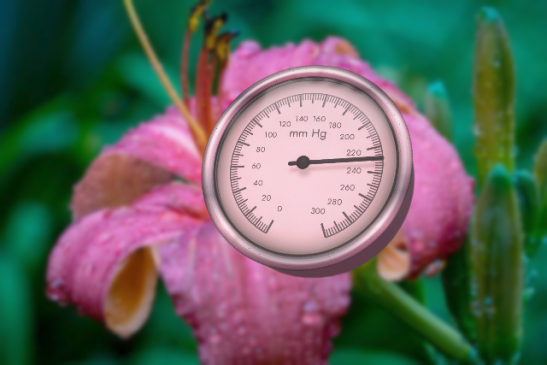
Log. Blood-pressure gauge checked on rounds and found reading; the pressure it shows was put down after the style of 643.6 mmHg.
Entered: 230 mmHg
